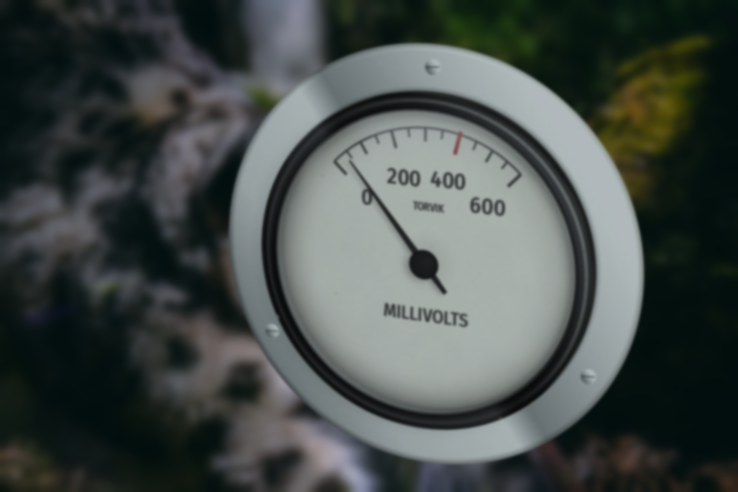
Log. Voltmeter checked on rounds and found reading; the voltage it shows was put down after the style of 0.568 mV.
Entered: 50 mV
